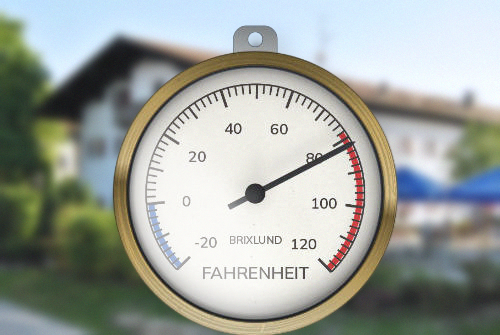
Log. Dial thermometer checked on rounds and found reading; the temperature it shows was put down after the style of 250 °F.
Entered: 82 °F
